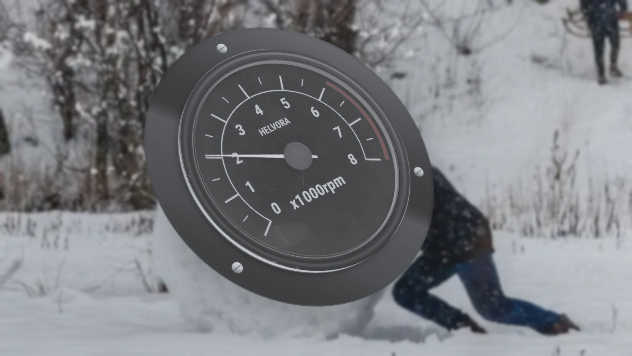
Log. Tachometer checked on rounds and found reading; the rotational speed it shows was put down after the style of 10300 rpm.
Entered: 2000 rpm
